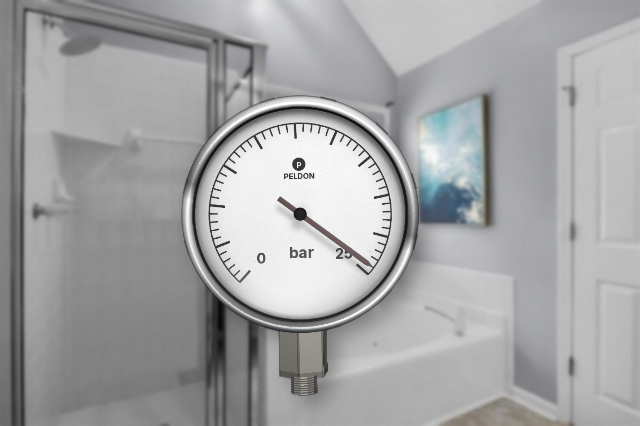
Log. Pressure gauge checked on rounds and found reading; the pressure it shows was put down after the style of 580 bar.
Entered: 24.5 bar
